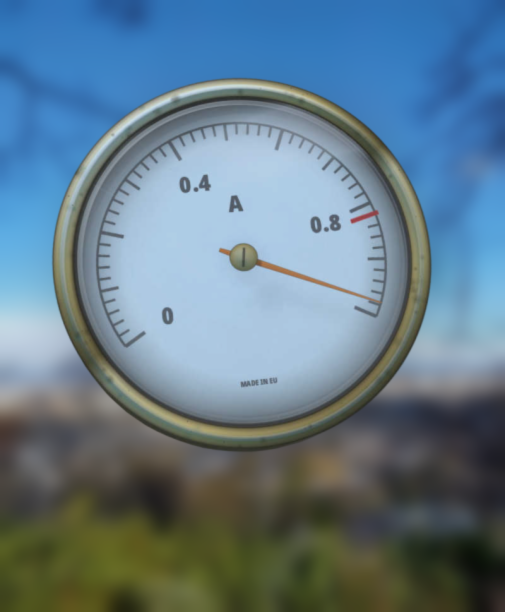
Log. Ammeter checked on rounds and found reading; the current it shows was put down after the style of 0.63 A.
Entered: 0.98 A
